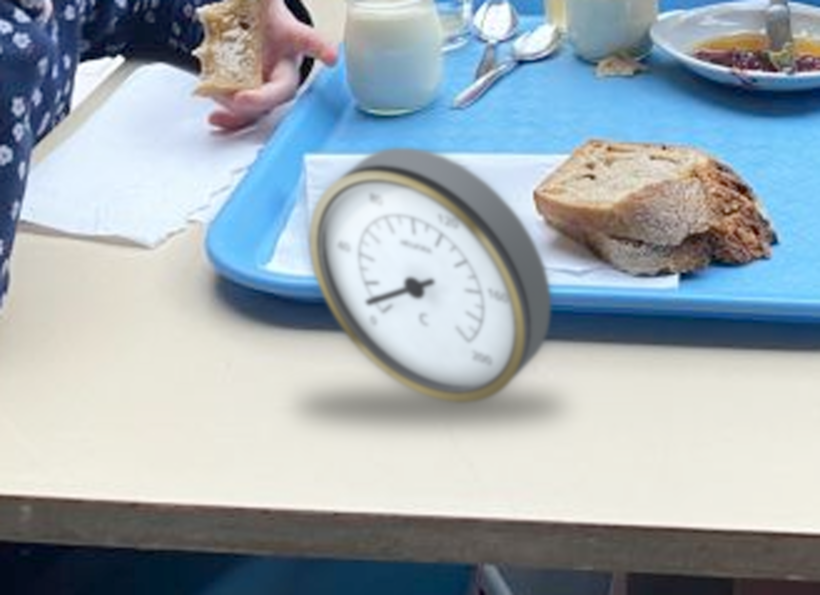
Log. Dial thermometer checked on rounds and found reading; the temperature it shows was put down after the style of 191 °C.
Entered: 10 °C
